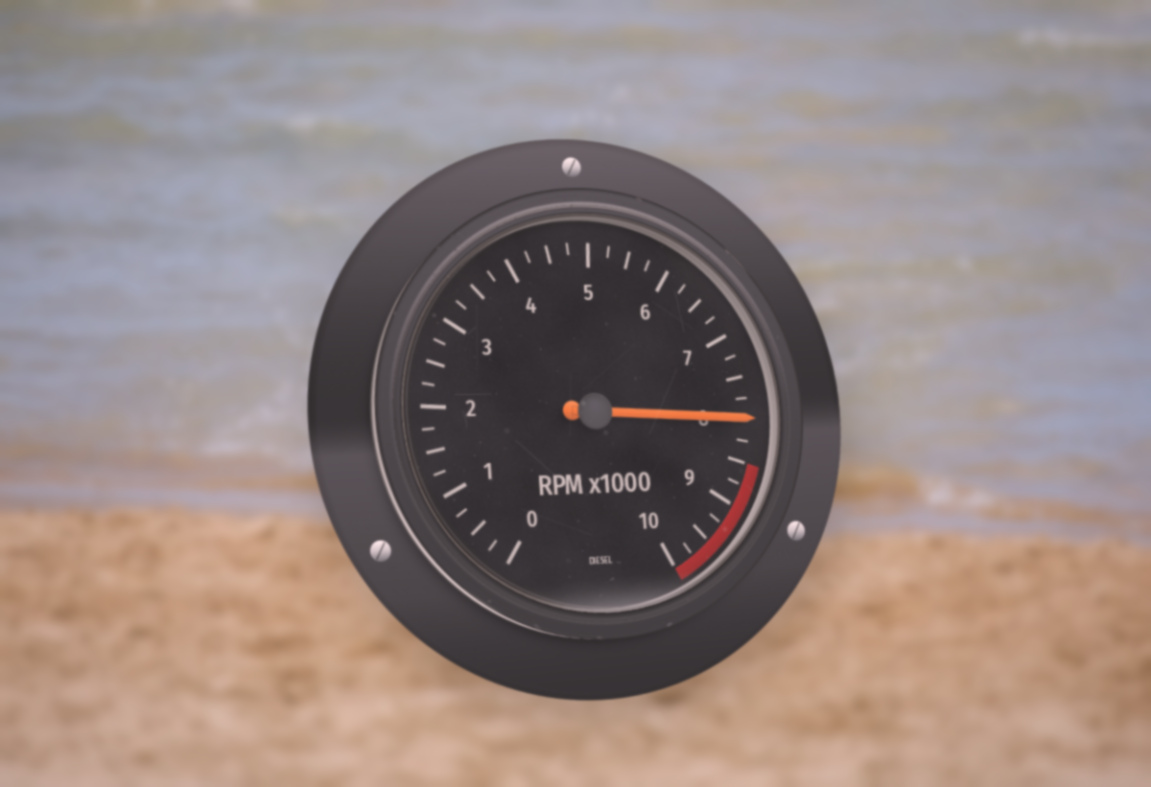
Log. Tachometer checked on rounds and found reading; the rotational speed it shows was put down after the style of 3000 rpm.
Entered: 8000 rpm
